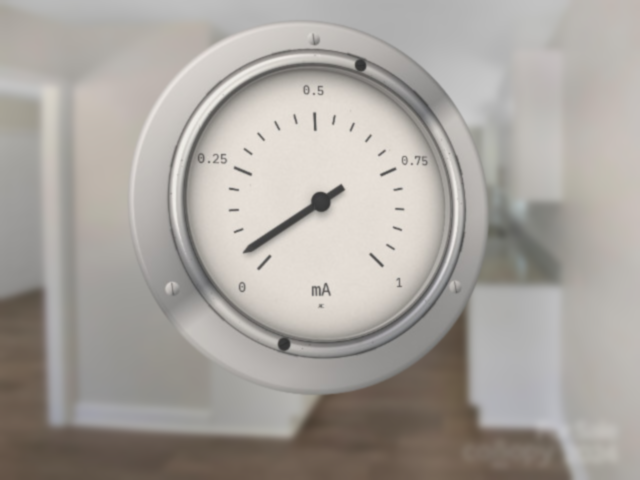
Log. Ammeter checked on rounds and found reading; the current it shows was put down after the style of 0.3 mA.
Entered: 0.05 mA
